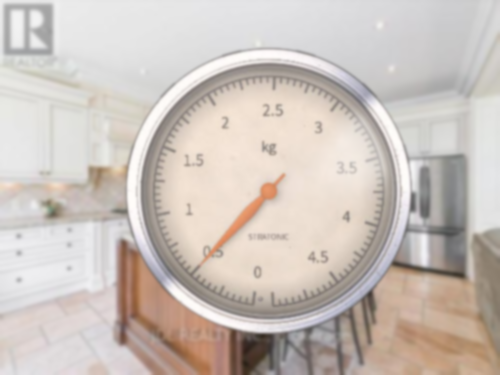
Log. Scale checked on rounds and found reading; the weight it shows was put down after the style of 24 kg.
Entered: 0.5 kg
